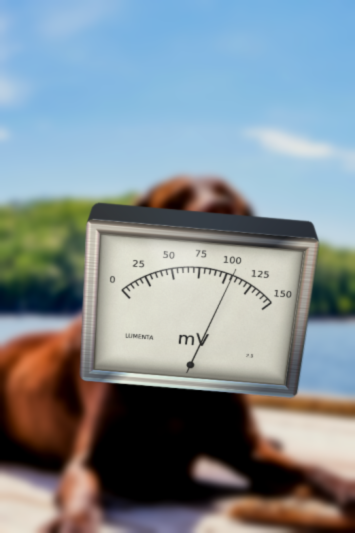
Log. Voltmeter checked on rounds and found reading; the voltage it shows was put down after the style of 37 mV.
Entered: 105 mV
